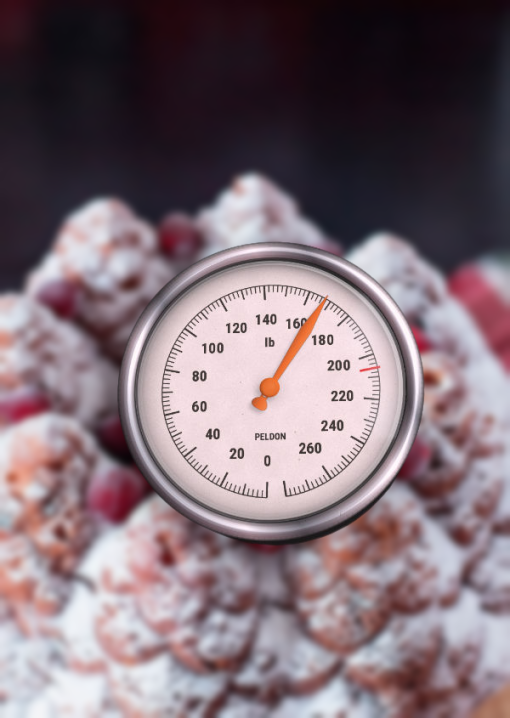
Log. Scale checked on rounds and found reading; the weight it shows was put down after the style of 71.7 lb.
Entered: 168 lb
